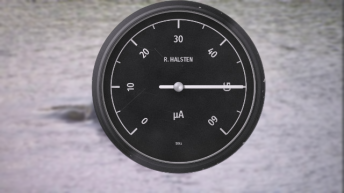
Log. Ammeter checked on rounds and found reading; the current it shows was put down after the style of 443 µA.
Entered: 50 µA
